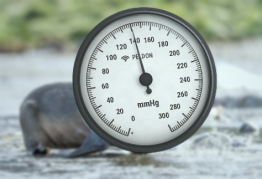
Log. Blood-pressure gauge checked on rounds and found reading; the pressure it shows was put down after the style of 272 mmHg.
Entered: 140 mmHg
